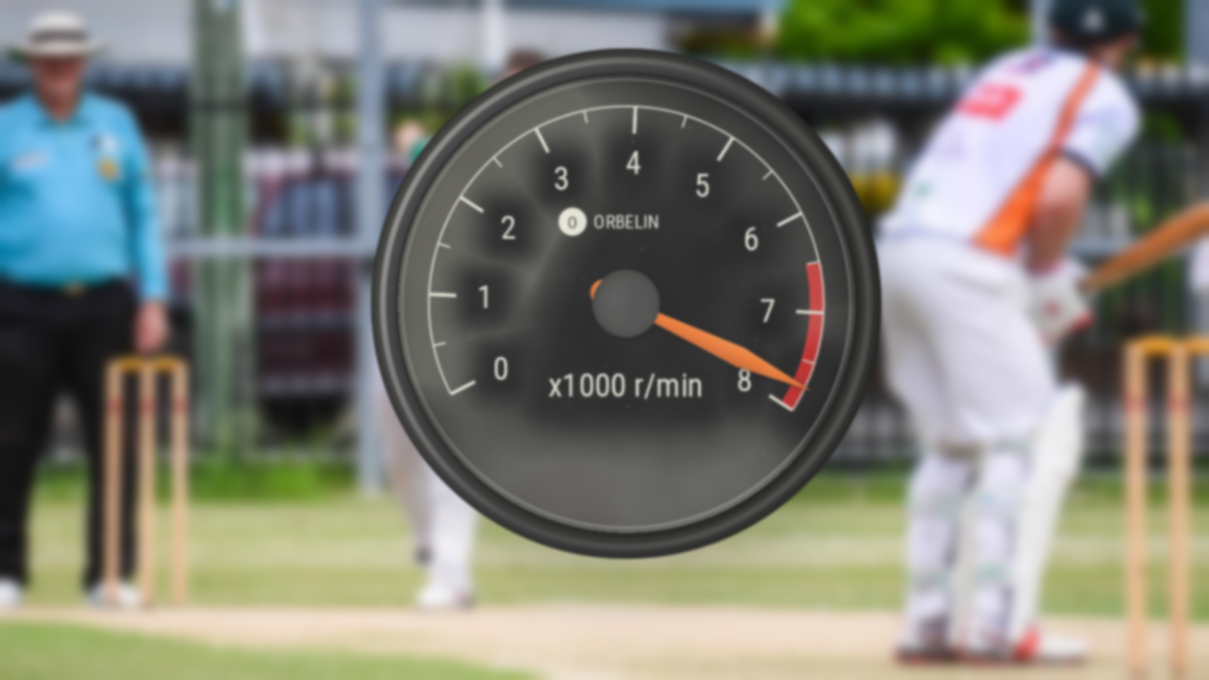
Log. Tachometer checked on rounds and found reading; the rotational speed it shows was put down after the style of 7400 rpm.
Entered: 7750 rpm
